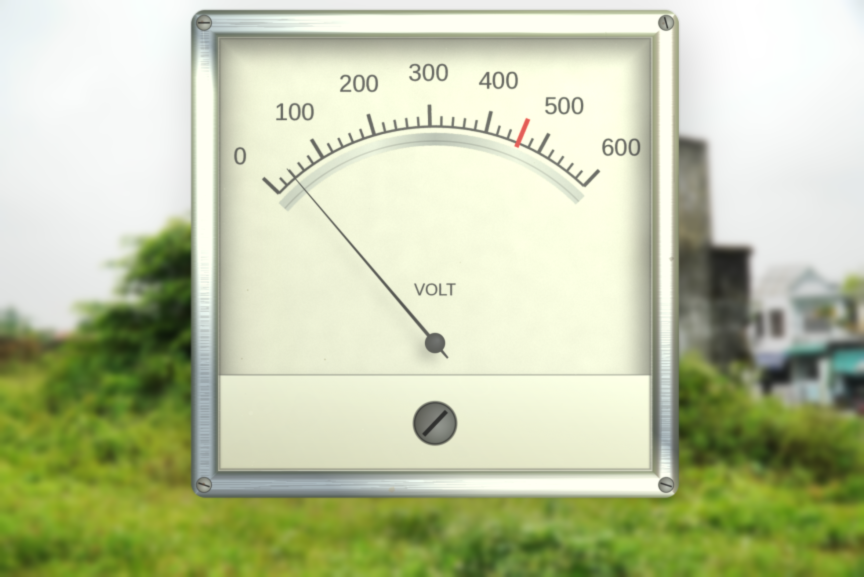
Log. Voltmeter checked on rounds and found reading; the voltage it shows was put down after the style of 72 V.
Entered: 40 V
